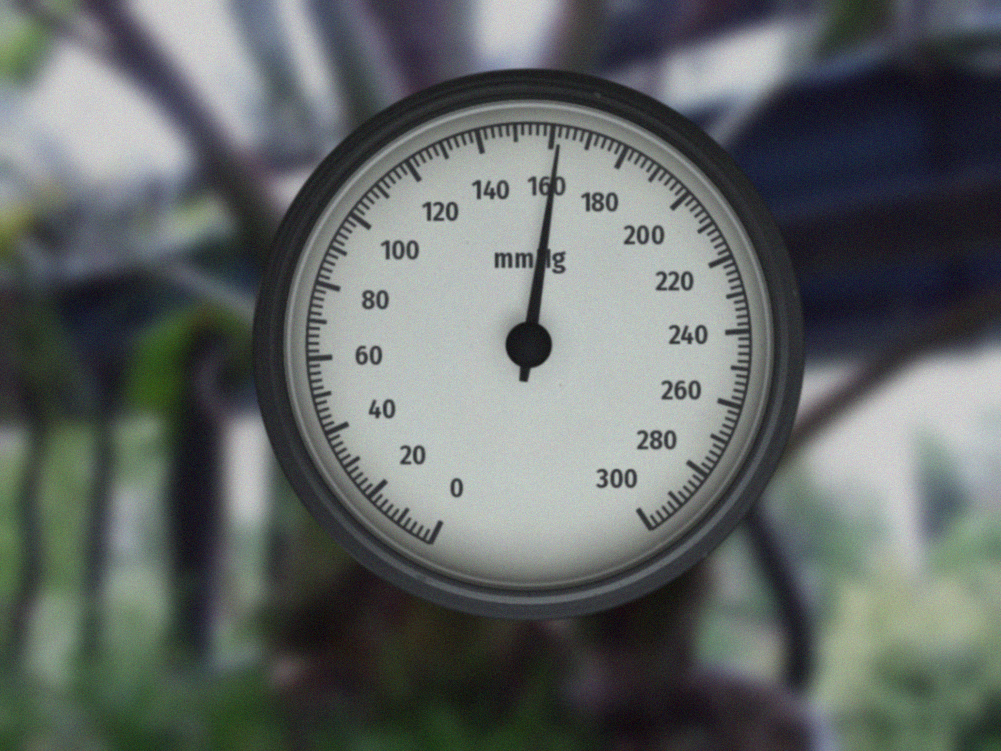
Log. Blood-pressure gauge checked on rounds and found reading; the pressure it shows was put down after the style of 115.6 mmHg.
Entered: 162 mmHg
